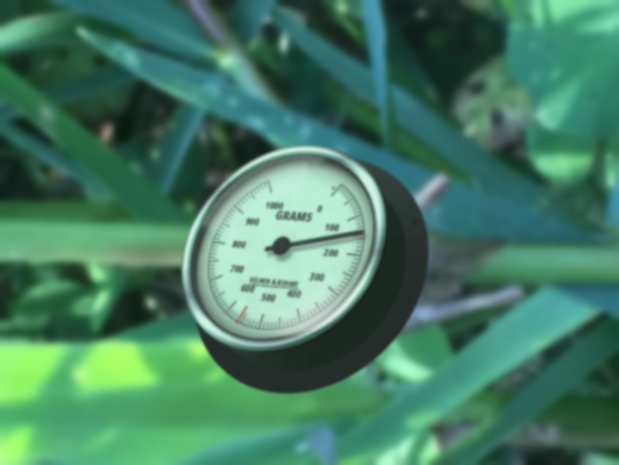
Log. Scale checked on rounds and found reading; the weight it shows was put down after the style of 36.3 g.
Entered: 150 g
